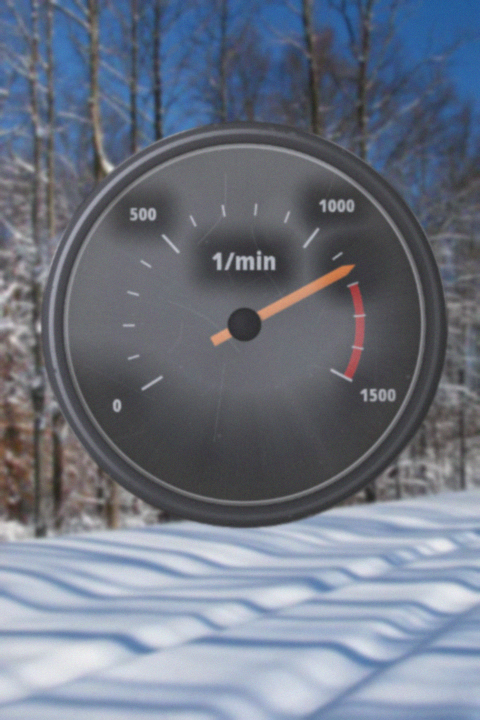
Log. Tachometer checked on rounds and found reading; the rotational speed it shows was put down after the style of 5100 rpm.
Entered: 1150 rpm
